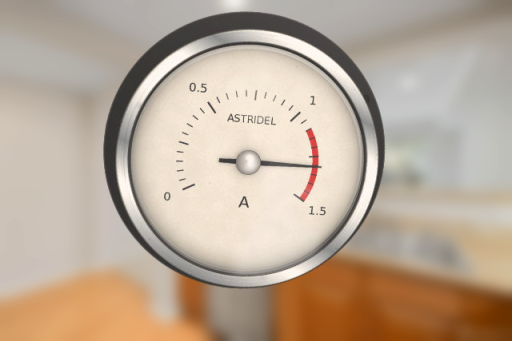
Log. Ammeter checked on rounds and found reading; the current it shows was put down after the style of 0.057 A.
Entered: 1.3 A
